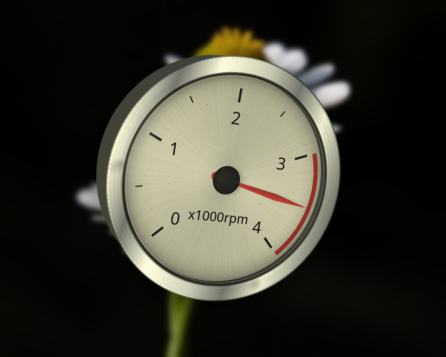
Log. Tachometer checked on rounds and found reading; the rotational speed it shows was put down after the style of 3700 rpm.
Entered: 3500 rpm
